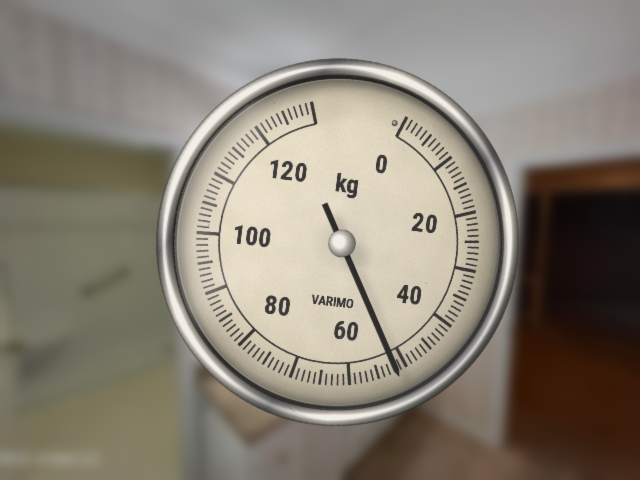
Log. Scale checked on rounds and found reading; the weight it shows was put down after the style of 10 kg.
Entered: 52 kg
